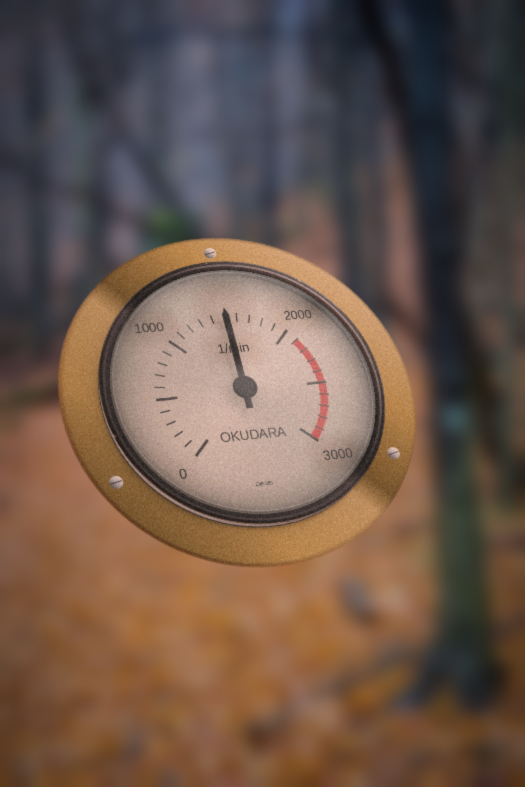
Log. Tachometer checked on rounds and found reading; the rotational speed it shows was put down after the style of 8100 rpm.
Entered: 1500 rpm
